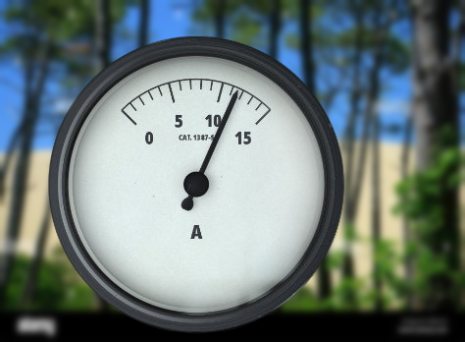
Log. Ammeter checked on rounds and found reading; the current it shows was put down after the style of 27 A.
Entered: 11.5 A
